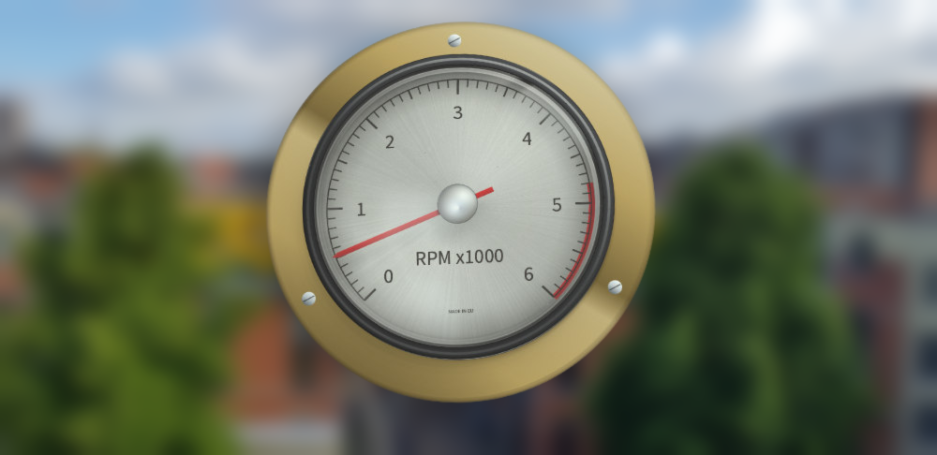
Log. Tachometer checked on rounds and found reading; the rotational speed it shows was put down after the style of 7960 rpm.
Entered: 500 rpm
